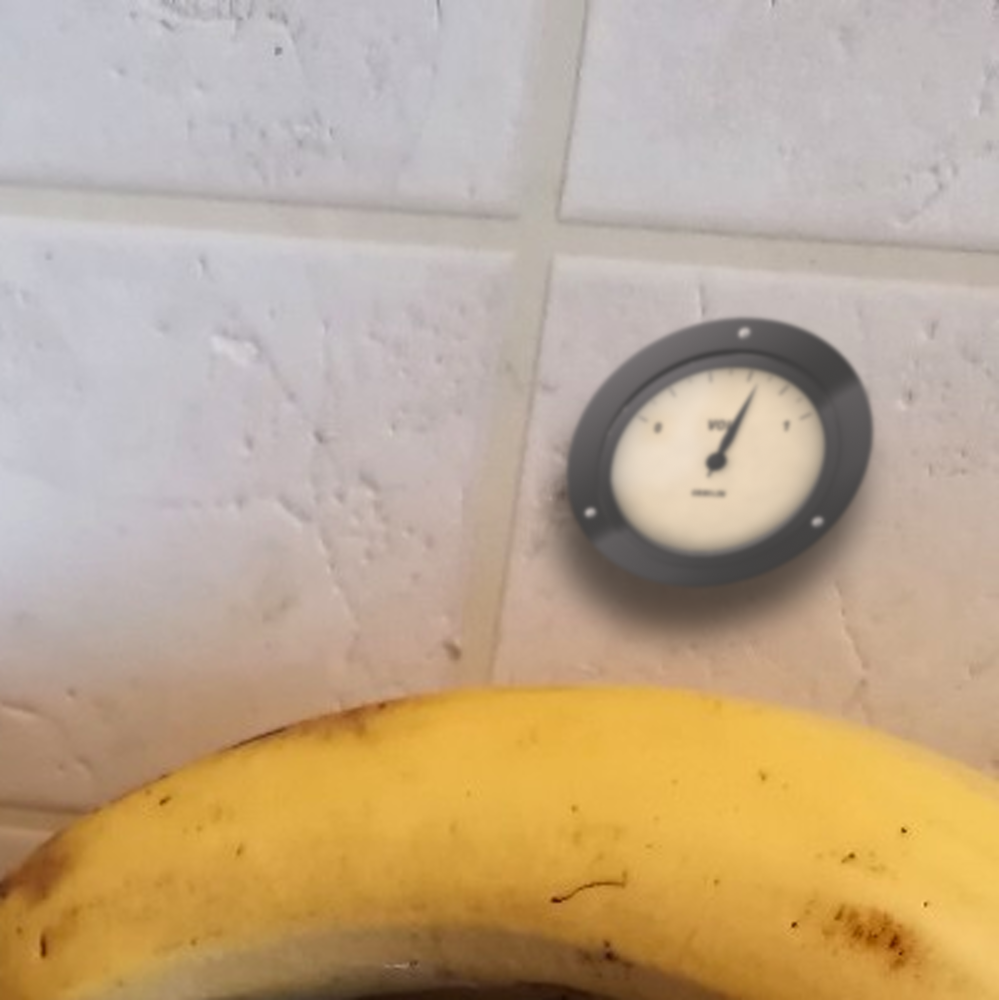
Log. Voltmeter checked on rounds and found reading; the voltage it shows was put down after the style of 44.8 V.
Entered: 0.65 V
